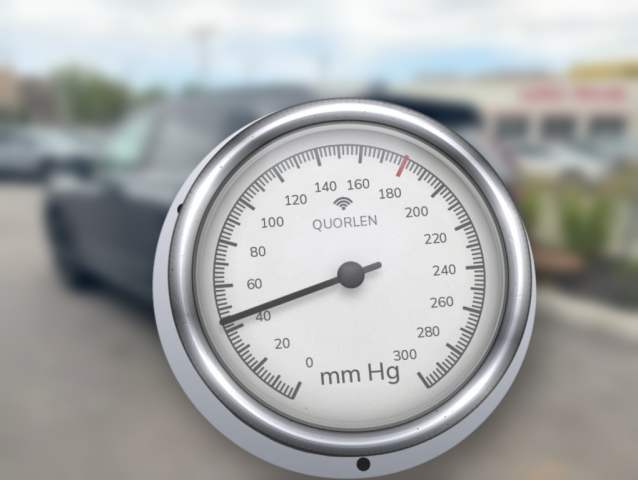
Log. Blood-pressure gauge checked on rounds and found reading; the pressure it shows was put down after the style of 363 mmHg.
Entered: 44 mmHg
